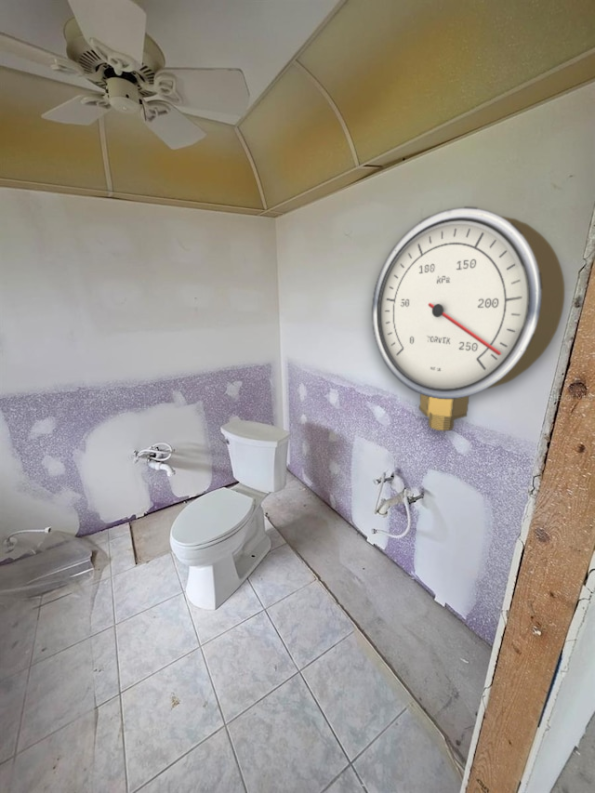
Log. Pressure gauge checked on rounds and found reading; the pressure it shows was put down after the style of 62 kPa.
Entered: 235 kPa
